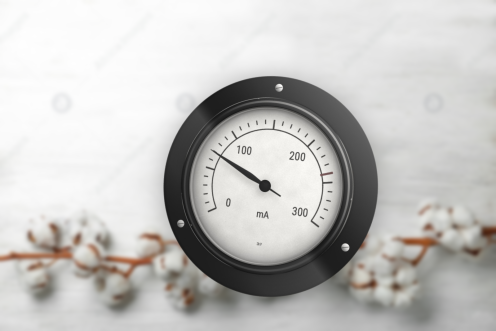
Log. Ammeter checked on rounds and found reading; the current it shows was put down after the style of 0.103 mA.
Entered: 70 mA
